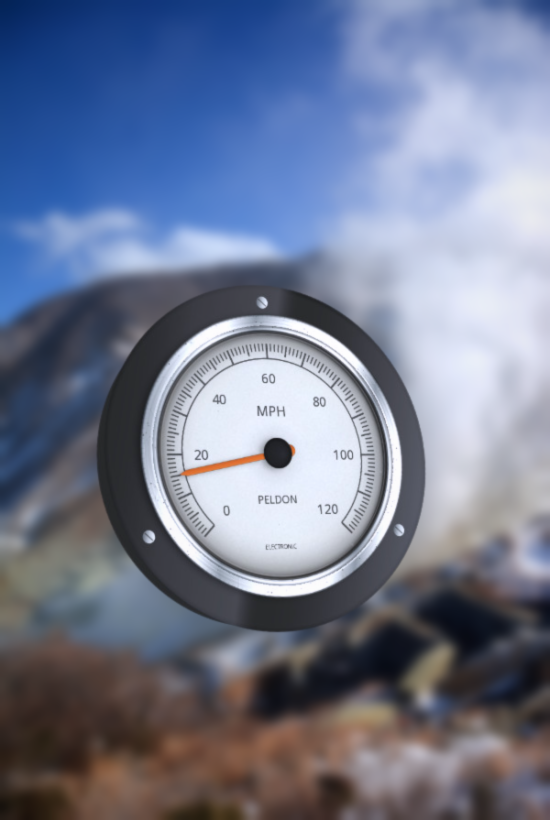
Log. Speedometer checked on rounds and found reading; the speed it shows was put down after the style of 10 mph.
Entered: 15 mph
